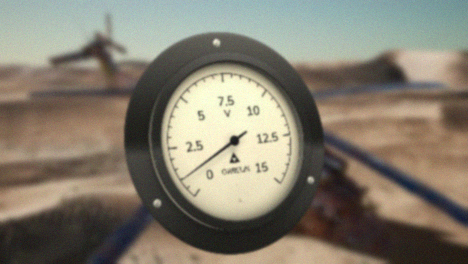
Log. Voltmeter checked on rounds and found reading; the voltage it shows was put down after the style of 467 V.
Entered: 1 V
